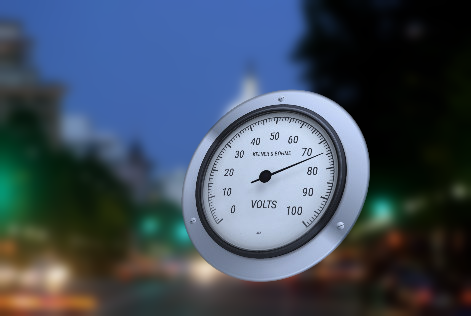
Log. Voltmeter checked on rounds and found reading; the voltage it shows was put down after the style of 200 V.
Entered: 75 V
